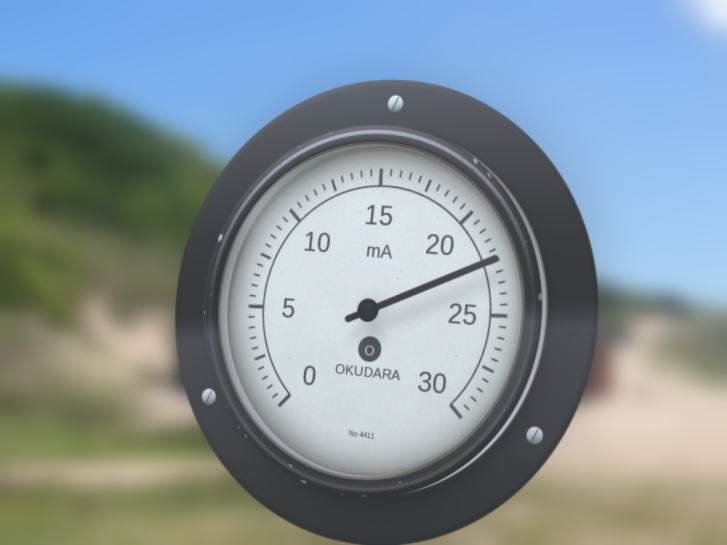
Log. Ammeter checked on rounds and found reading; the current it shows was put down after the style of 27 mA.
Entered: 22.5 mA
